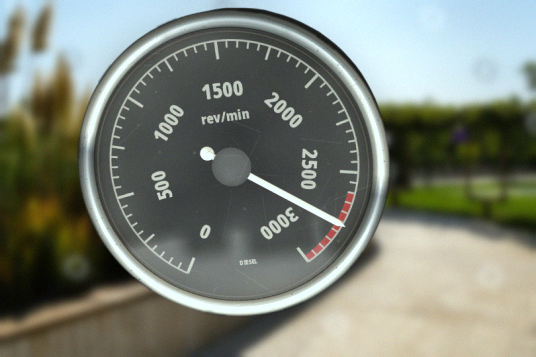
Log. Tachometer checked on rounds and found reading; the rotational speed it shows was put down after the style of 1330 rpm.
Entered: 2750 rpm
